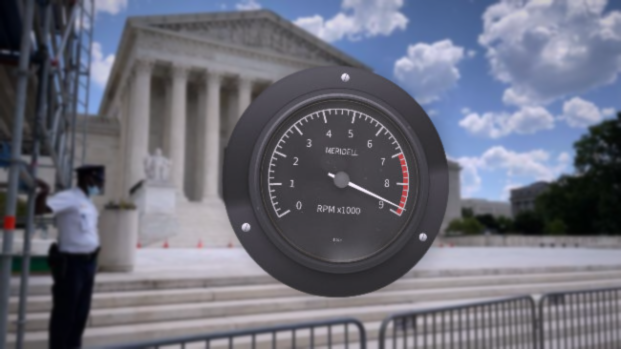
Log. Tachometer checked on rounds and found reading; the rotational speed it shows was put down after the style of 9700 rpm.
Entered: 8800 rpm
